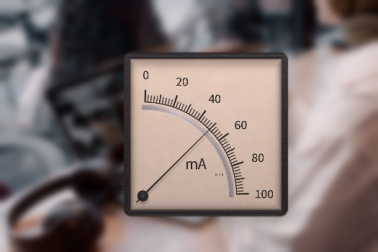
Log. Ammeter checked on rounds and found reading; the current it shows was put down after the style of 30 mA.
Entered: 50 mA
